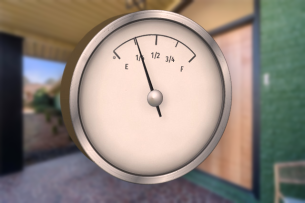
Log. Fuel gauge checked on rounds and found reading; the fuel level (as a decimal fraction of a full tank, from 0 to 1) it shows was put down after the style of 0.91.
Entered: 0.25
